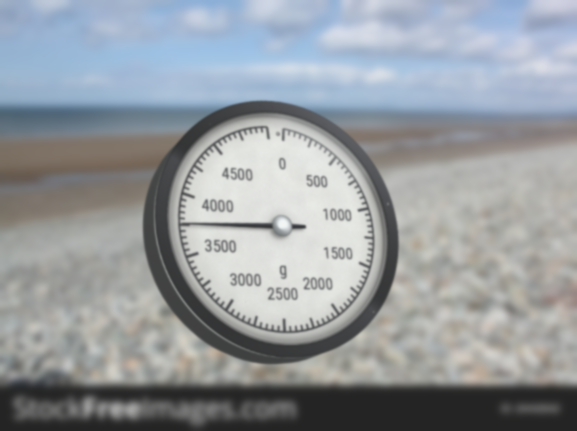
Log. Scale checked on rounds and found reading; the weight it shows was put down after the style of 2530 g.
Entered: 3750 g
